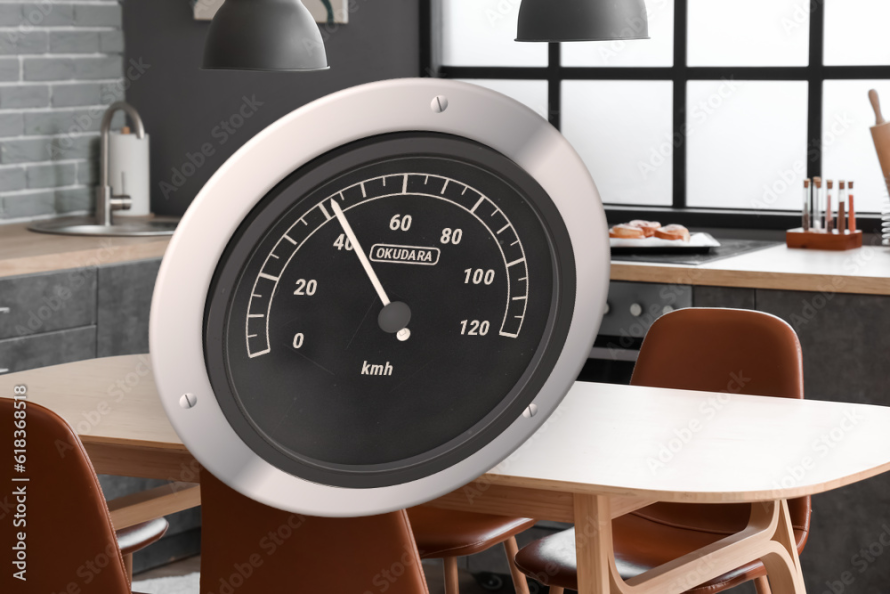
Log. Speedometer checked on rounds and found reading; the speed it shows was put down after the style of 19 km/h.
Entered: 42.5 km/h
